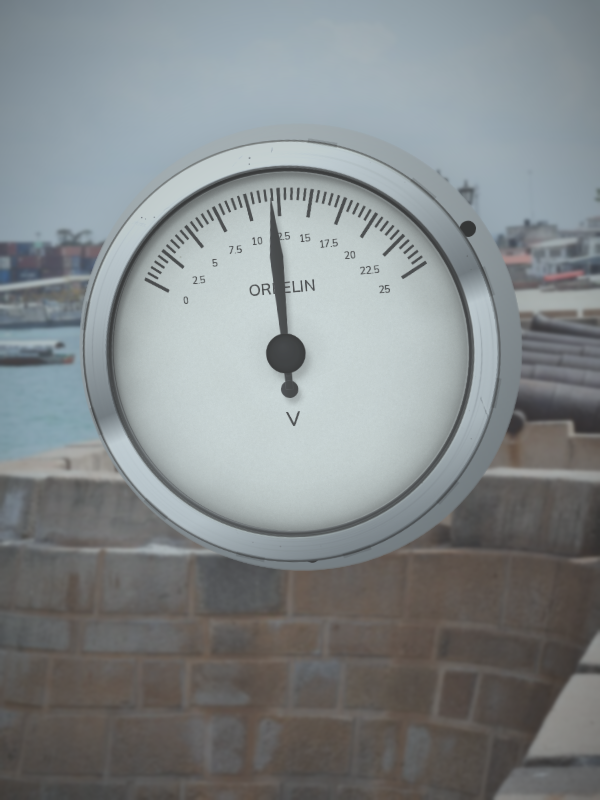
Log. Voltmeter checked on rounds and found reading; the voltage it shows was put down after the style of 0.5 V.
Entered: 12 V
